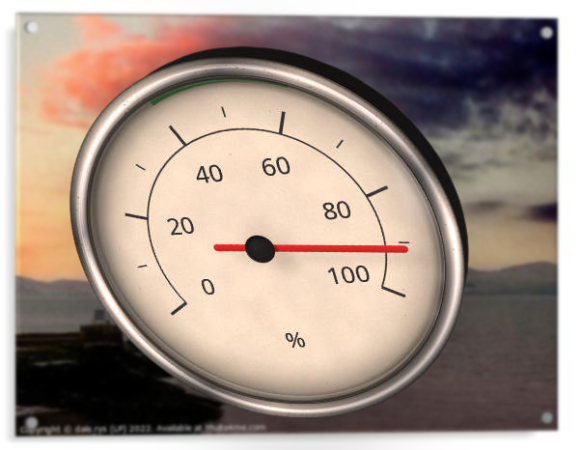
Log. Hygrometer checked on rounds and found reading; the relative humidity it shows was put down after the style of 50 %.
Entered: 90 %
